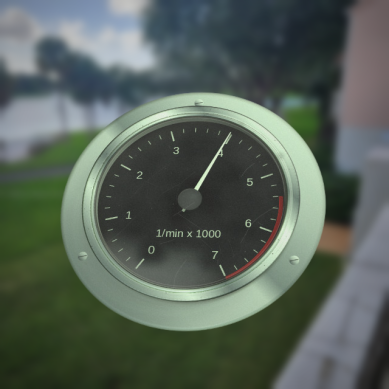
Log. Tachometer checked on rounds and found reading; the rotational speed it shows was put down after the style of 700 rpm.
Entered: 4000 rpm
